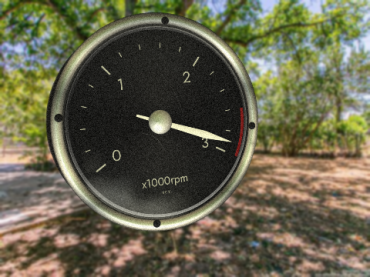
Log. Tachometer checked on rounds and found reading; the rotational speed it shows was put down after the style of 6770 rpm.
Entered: 2900 rpm
